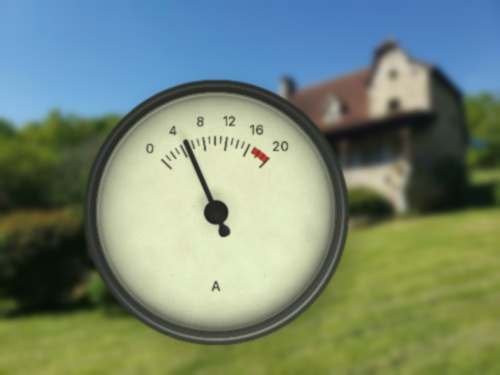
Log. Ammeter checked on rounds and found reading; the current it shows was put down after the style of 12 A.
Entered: 5 A
